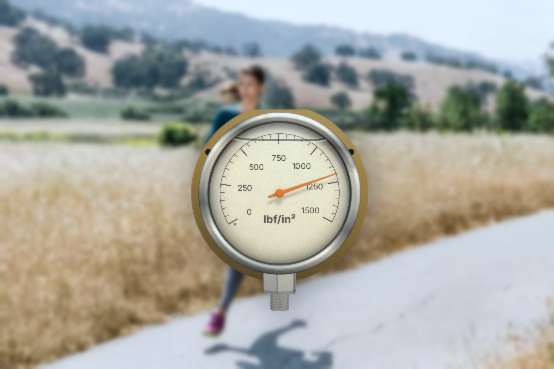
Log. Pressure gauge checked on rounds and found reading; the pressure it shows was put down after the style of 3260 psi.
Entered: 1200 psi
